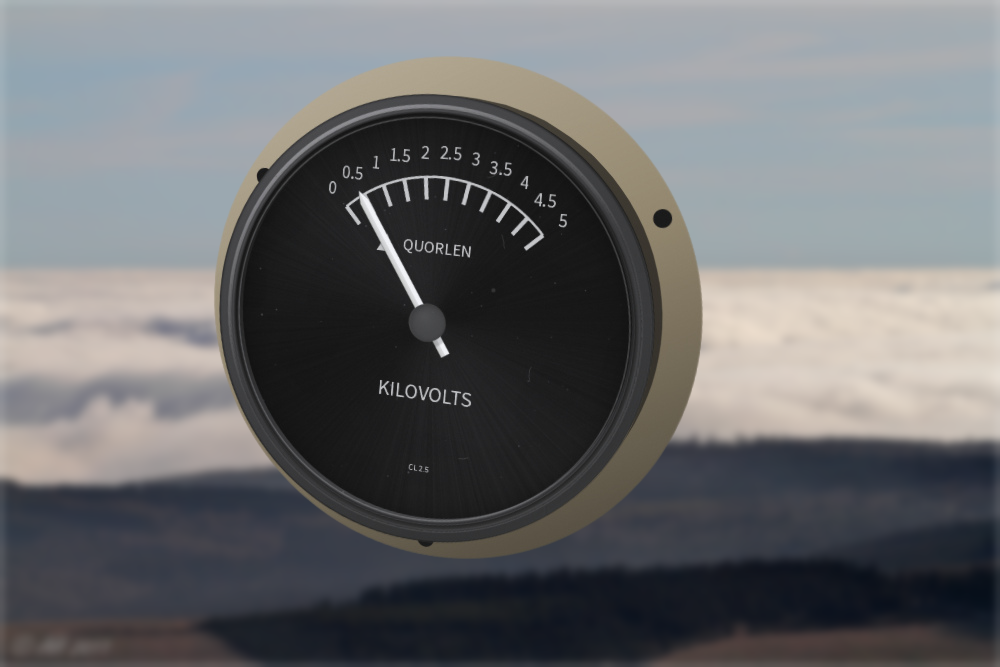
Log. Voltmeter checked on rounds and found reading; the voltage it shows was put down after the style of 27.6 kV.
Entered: 0.5 kV
